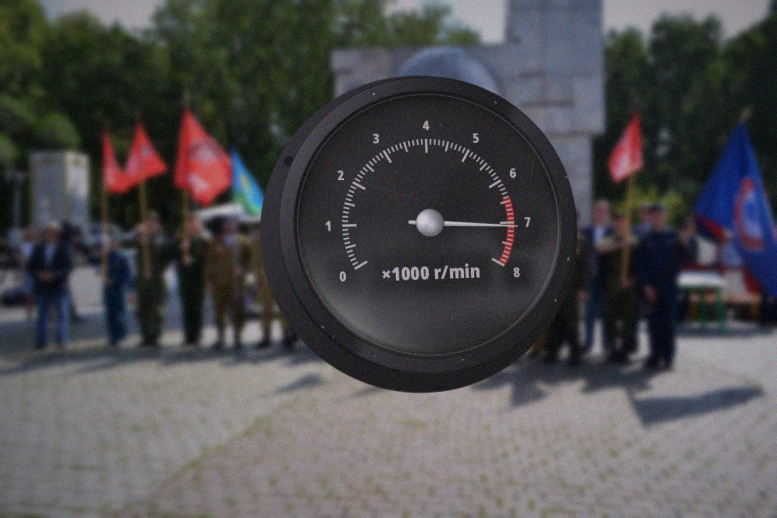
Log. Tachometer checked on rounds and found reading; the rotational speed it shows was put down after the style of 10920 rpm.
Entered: 7100 rpm
